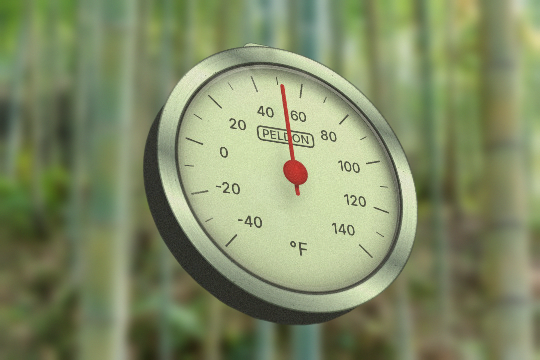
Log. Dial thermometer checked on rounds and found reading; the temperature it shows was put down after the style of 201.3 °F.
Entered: 50 °F
